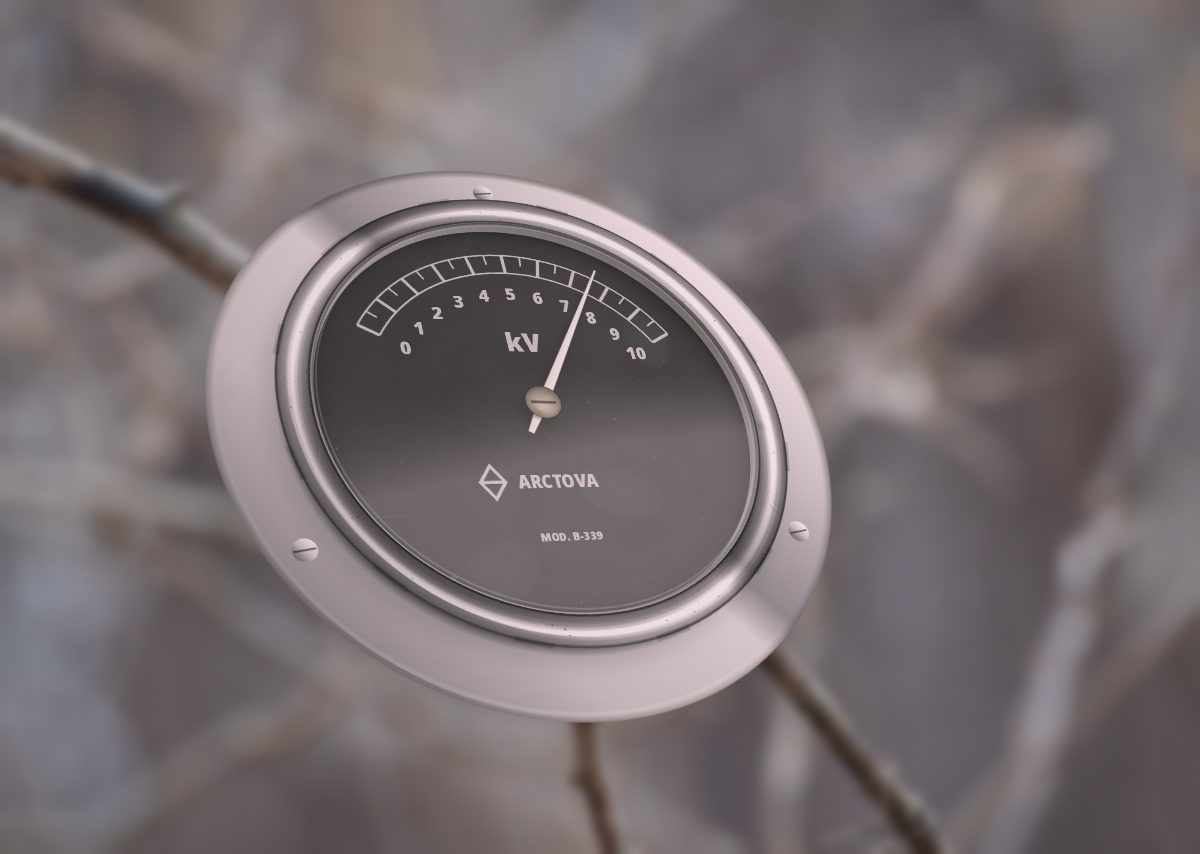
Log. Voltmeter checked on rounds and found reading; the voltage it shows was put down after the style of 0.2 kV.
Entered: 7.5 kV
